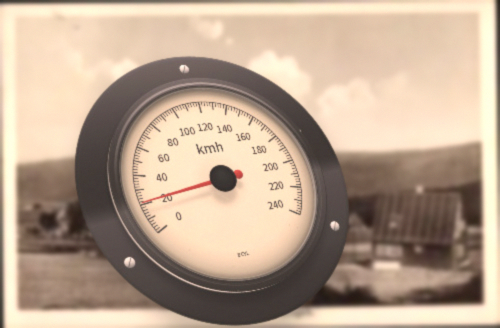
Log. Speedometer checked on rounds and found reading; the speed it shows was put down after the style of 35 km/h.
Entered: 20 km/h
